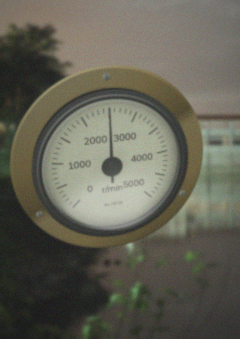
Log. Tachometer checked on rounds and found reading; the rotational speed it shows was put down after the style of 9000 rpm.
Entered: 2500 rpm
